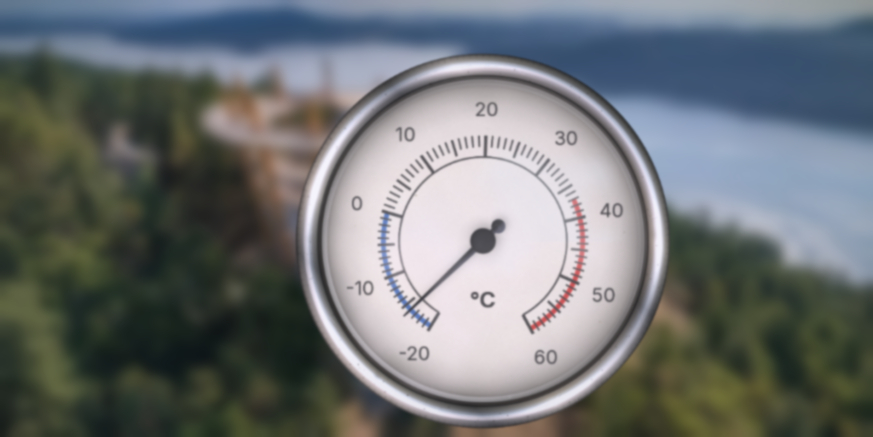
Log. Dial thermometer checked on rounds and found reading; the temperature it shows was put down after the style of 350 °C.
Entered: -16 °C
